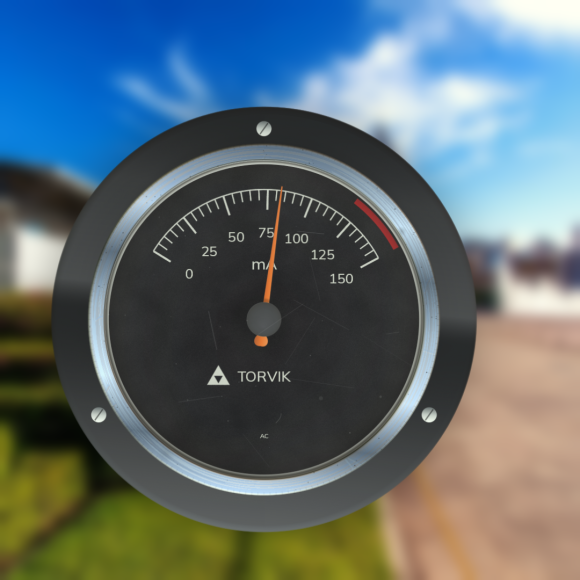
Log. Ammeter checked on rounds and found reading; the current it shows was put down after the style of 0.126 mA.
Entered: 82.5 mA
